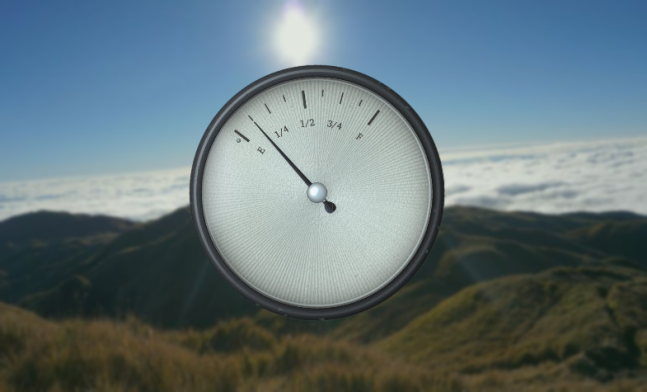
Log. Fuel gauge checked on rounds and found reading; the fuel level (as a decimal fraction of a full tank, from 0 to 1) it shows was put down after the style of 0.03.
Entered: 0.125
